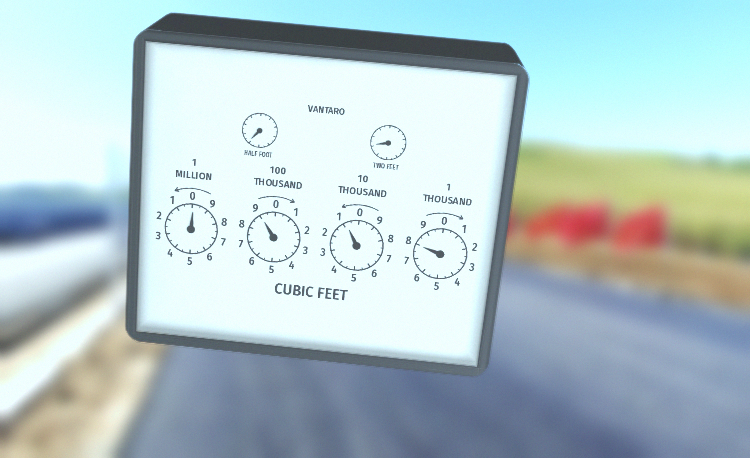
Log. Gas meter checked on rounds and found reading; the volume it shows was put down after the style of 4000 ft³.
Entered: 990800 ft³
